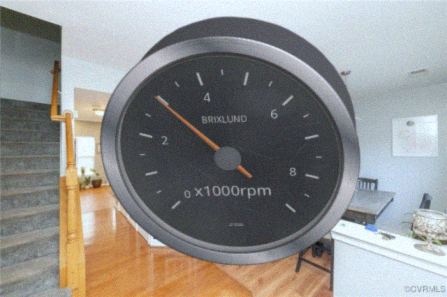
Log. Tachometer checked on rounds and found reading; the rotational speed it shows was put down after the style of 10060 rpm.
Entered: 3000 rpm
